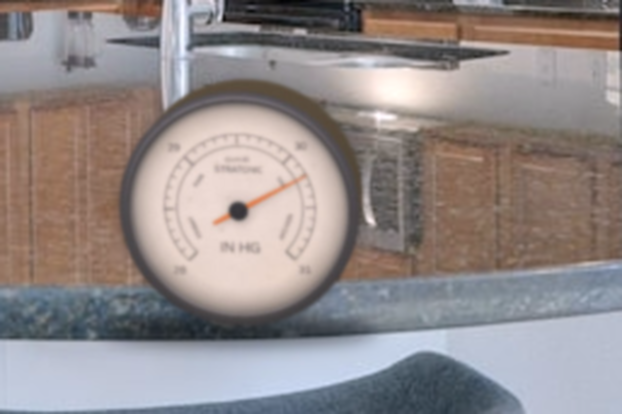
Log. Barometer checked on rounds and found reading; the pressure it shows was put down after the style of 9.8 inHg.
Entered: 30.2 inHg
